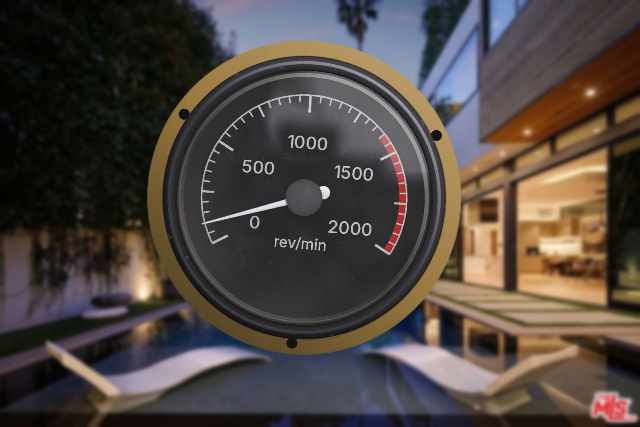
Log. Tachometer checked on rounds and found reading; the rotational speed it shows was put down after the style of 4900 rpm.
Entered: 100 rpm
